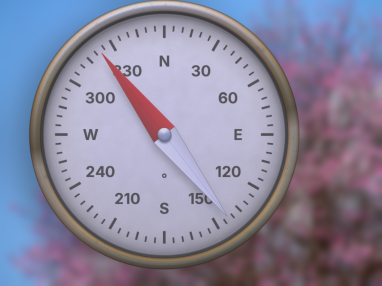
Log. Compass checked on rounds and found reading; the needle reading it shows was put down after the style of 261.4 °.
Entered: 322.5 °
